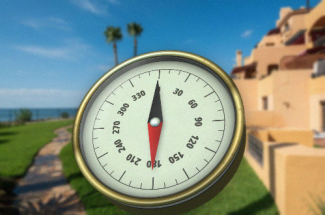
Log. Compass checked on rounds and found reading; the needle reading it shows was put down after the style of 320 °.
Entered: 180 °
